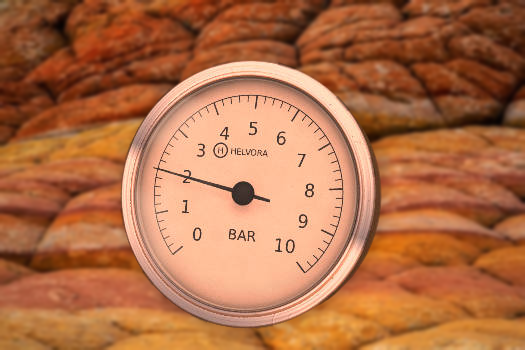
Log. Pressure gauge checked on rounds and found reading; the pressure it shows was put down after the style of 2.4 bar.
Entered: 2 bar
